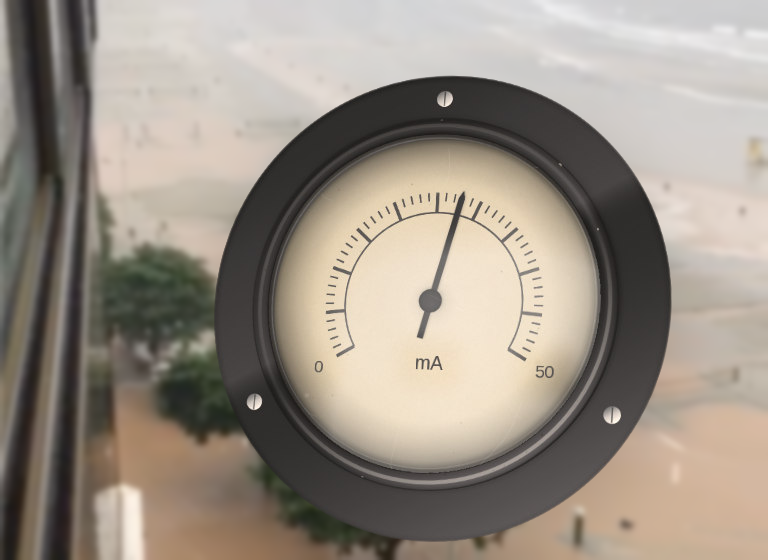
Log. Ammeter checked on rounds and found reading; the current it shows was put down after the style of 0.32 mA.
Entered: 28 mA
